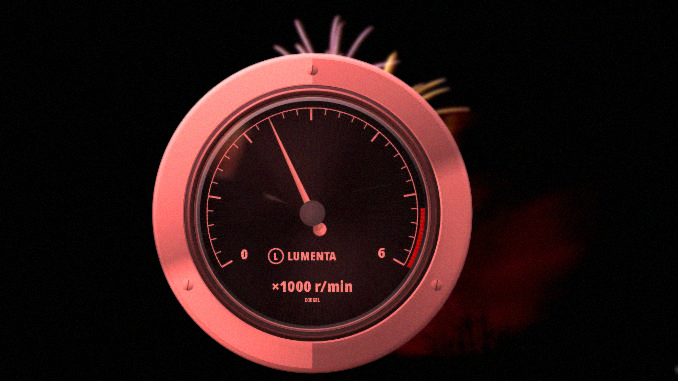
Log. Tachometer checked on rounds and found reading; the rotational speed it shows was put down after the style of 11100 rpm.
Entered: 2400 rpm
